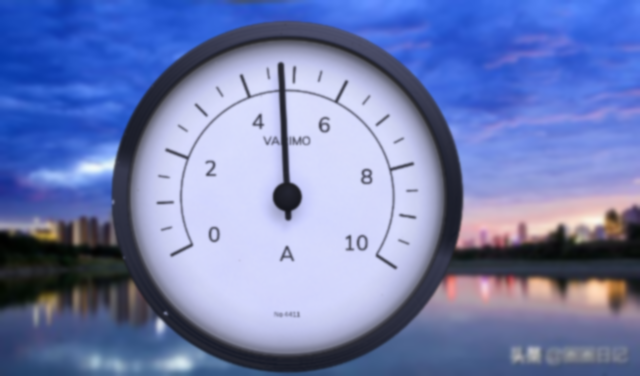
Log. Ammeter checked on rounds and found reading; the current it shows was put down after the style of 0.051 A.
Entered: 4.75 A
